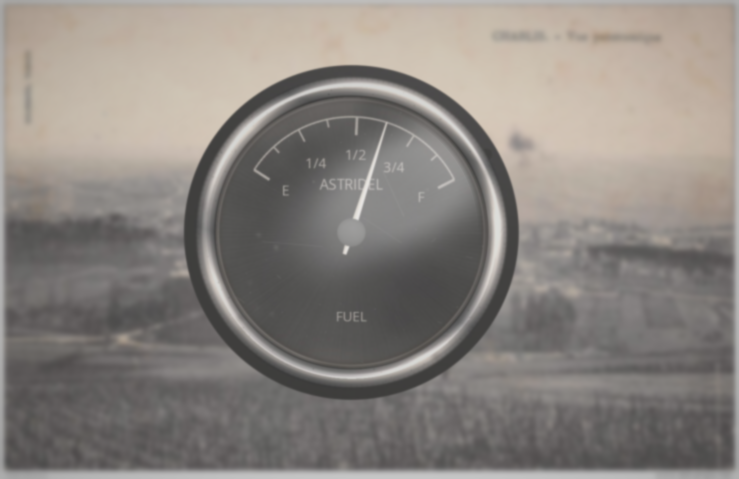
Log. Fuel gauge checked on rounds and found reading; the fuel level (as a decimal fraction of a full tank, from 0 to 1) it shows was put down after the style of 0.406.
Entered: 0.625
